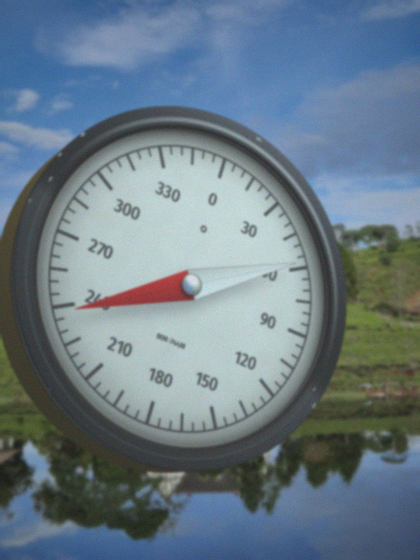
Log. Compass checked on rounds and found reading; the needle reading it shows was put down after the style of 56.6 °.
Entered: 237.5 °
